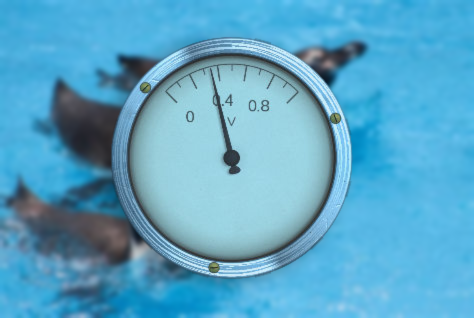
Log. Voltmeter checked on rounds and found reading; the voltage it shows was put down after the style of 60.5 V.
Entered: 0.35 V
